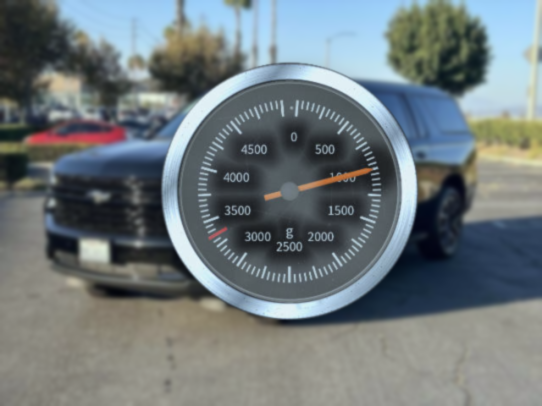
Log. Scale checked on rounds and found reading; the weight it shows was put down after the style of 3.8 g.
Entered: 1000 g
